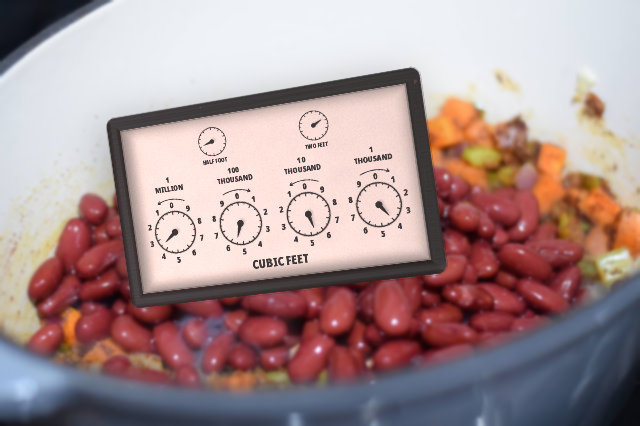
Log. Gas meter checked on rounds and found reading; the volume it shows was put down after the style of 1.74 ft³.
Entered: 355400 ft³
